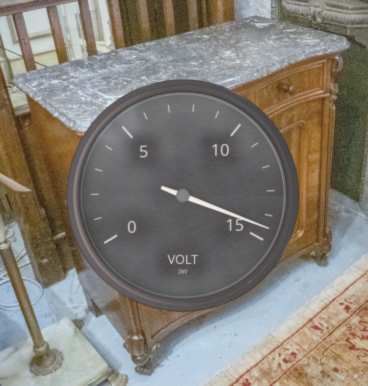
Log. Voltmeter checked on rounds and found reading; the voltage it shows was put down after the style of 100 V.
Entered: 14.5 V
